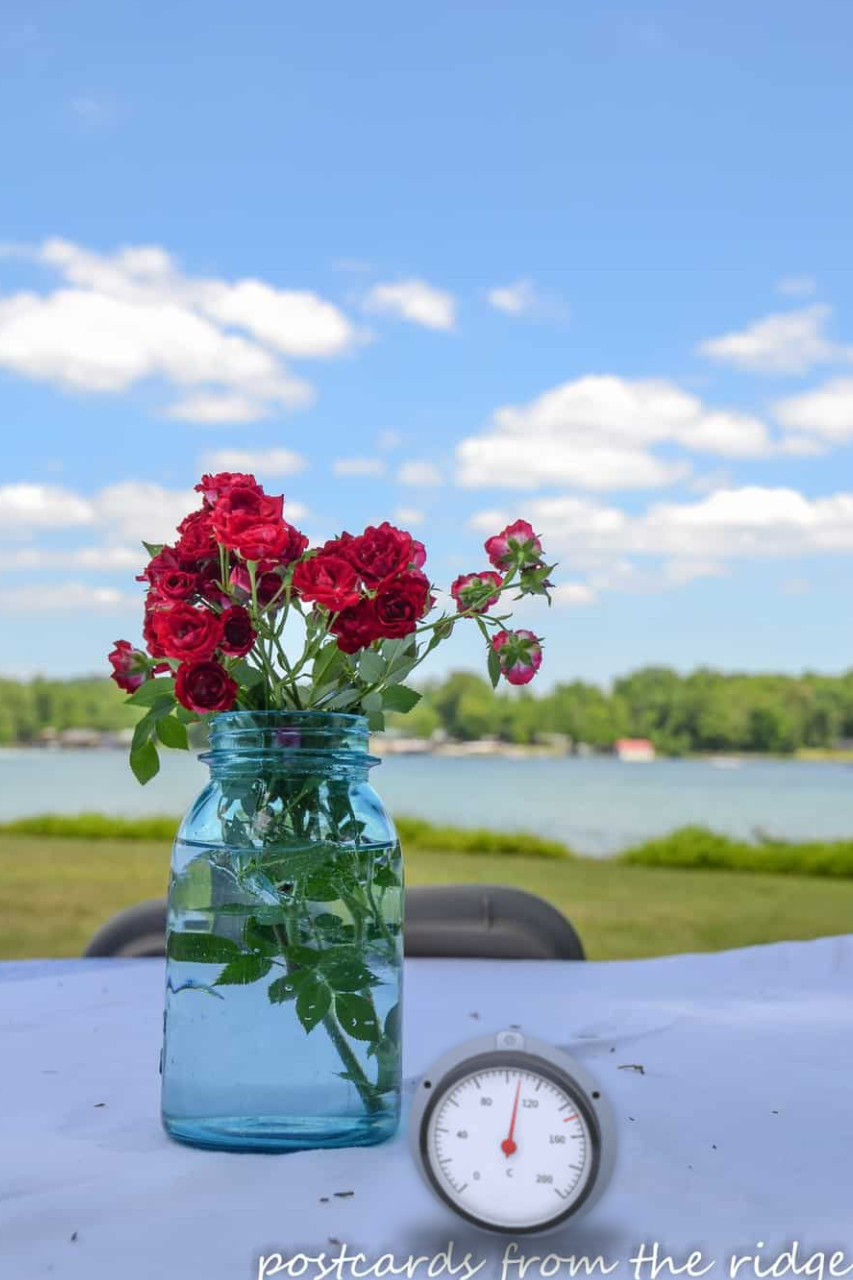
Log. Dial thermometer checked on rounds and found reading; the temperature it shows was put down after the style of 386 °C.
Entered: 108 °C
